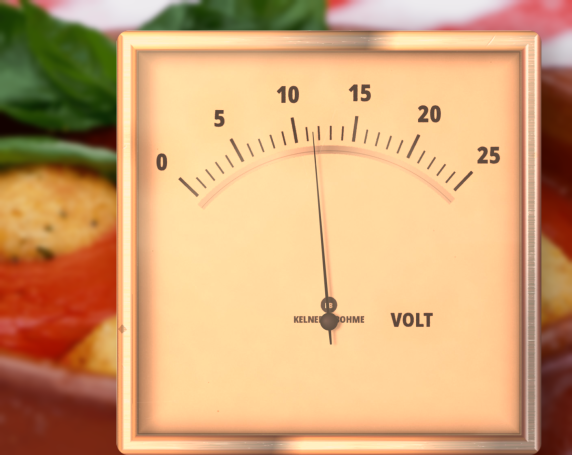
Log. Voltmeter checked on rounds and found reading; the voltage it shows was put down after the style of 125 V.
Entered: 11.5 V
